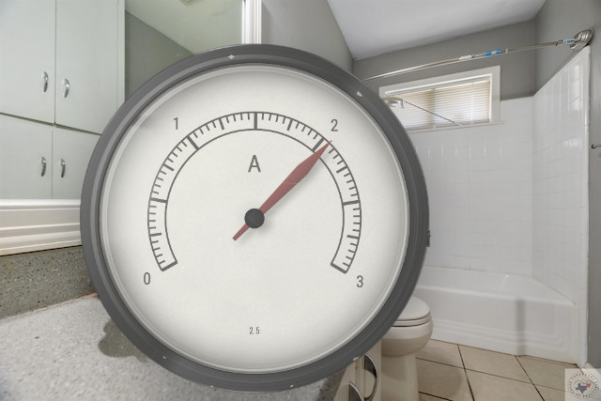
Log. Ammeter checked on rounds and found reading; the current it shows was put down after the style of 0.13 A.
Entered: 2.05 A
